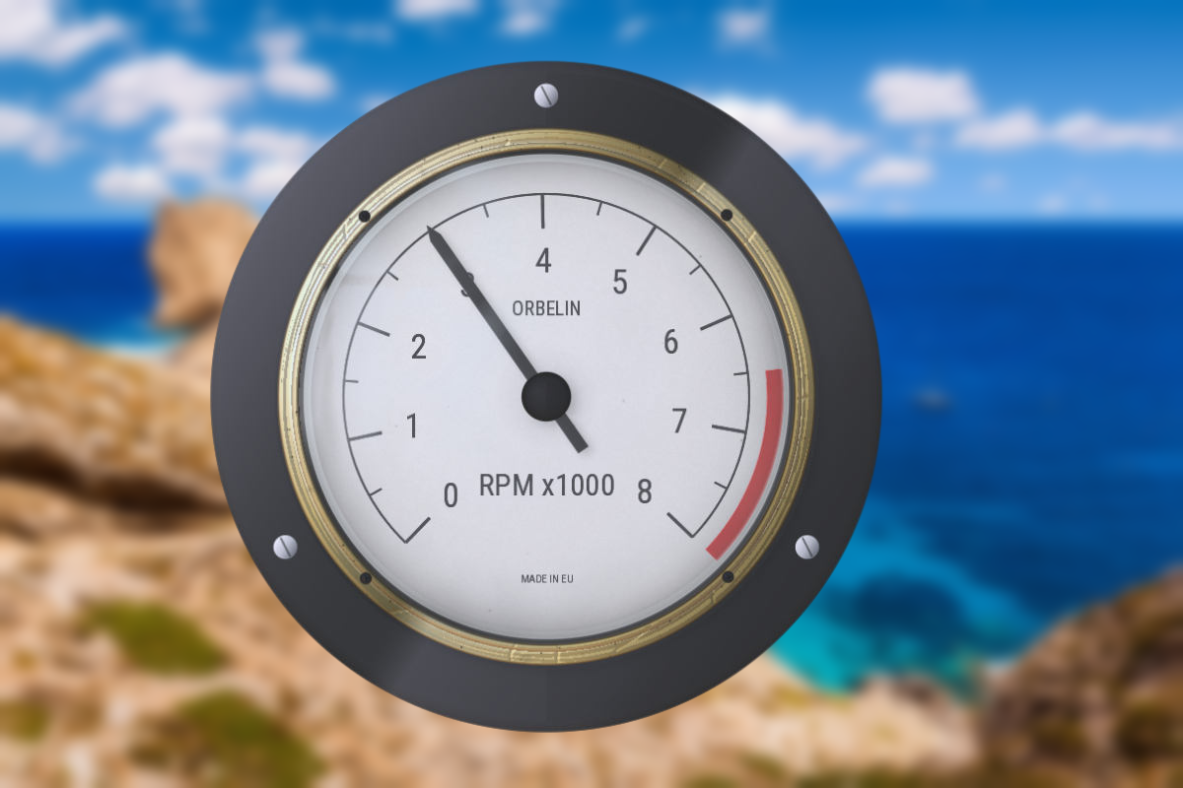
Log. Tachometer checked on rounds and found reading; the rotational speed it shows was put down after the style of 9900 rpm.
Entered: 3000 rpm
